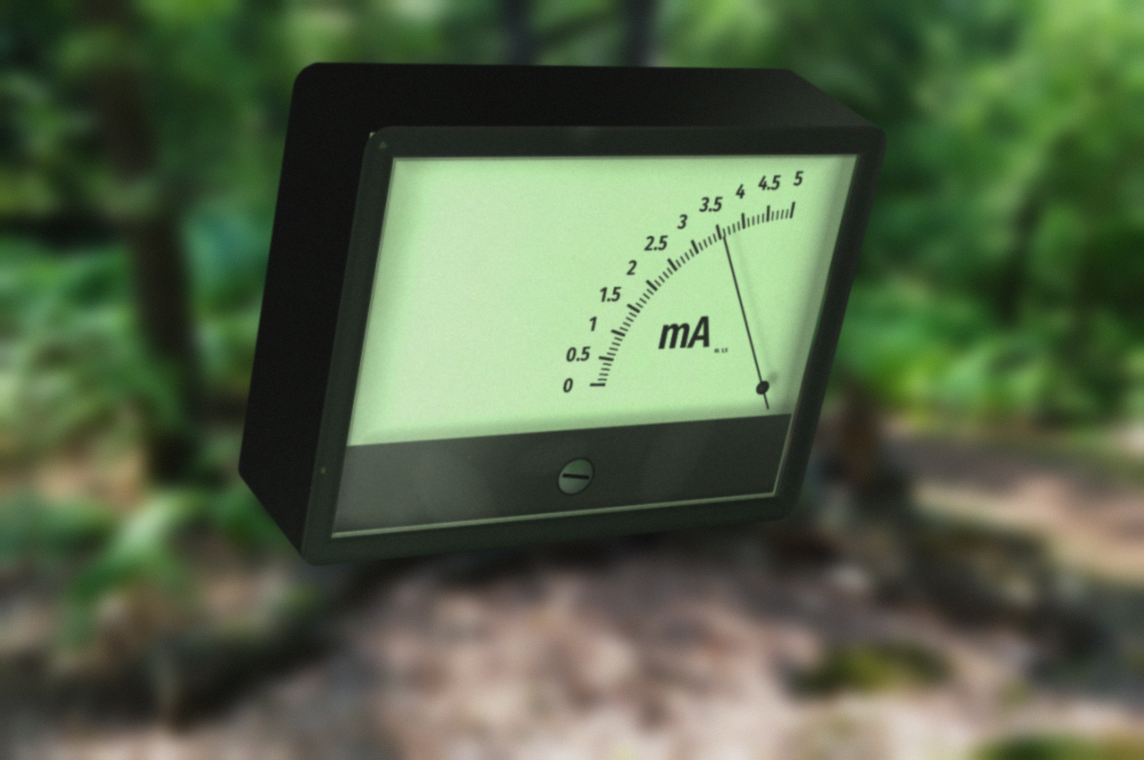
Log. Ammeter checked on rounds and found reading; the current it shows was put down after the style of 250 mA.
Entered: 3.5 mA
